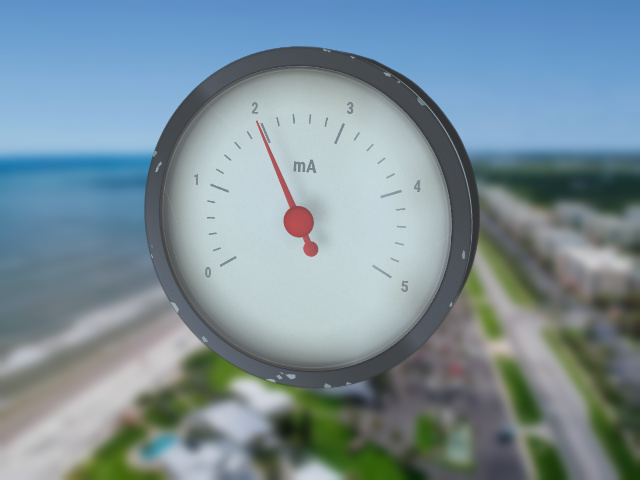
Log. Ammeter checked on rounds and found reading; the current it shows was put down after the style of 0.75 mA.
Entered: 2 mA
